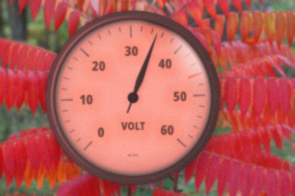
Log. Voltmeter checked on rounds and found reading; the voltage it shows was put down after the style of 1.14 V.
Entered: 35 V
